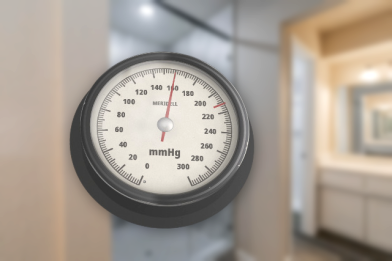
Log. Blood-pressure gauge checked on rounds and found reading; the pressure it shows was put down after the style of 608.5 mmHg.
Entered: 160 mmHg
